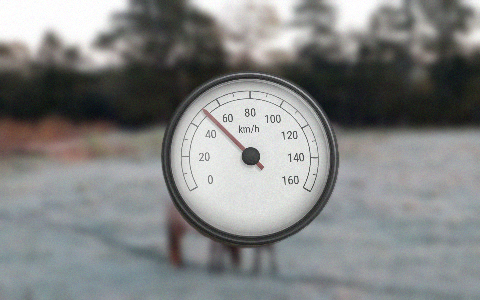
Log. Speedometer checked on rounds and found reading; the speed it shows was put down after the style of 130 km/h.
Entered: 50 km/h
